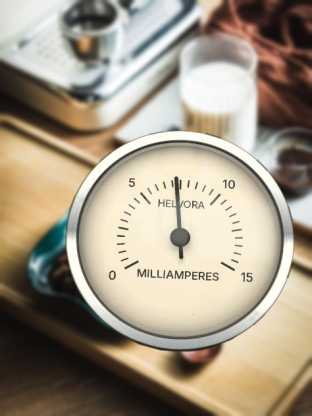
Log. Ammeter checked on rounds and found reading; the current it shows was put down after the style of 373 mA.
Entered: 7.25 mA
